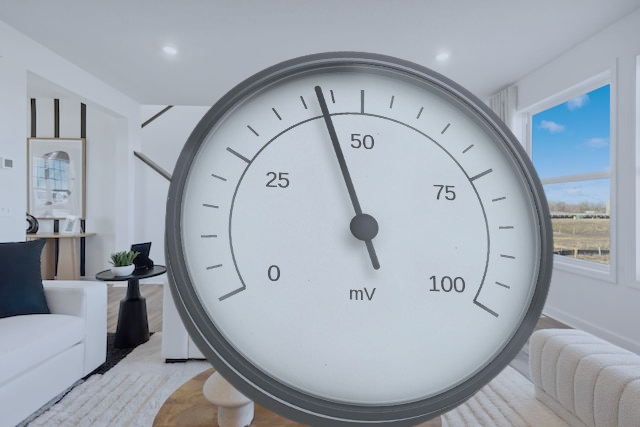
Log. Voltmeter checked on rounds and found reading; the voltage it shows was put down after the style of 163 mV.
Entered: 42.5 mV
